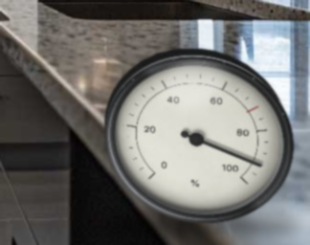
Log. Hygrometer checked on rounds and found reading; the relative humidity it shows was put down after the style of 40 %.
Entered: 92 %
